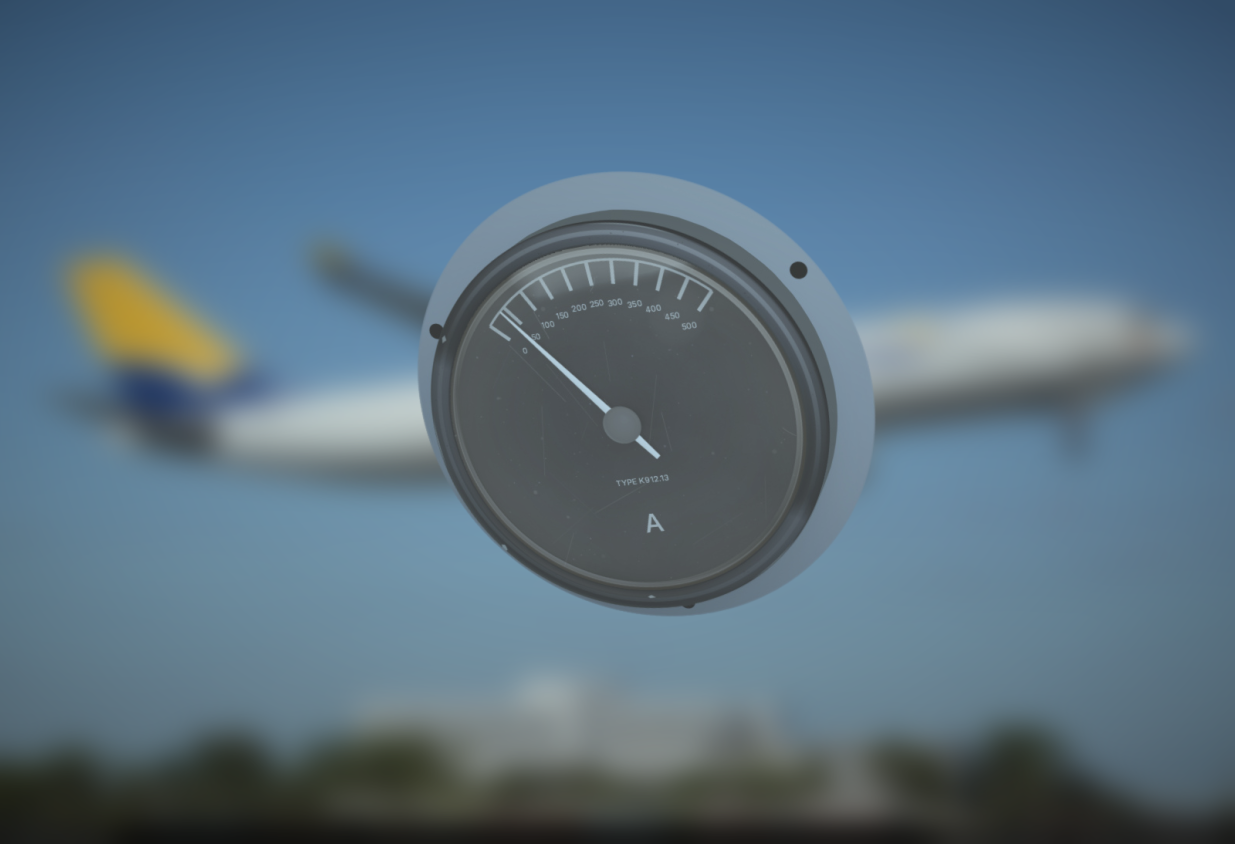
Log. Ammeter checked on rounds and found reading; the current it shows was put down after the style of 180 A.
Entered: 50 A
